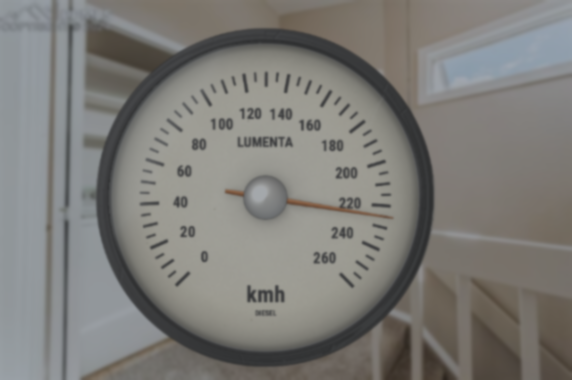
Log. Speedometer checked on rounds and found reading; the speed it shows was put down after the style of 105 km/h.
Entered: 225 km/h
